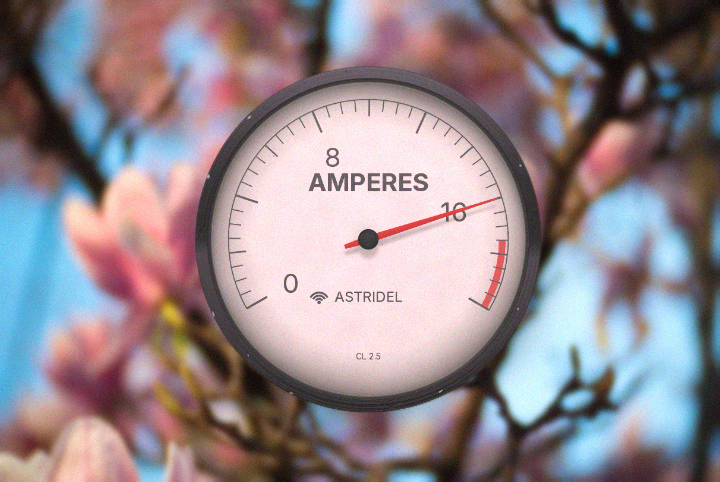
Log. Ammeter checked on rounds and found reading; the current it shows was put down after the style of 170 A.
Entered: 16 A
